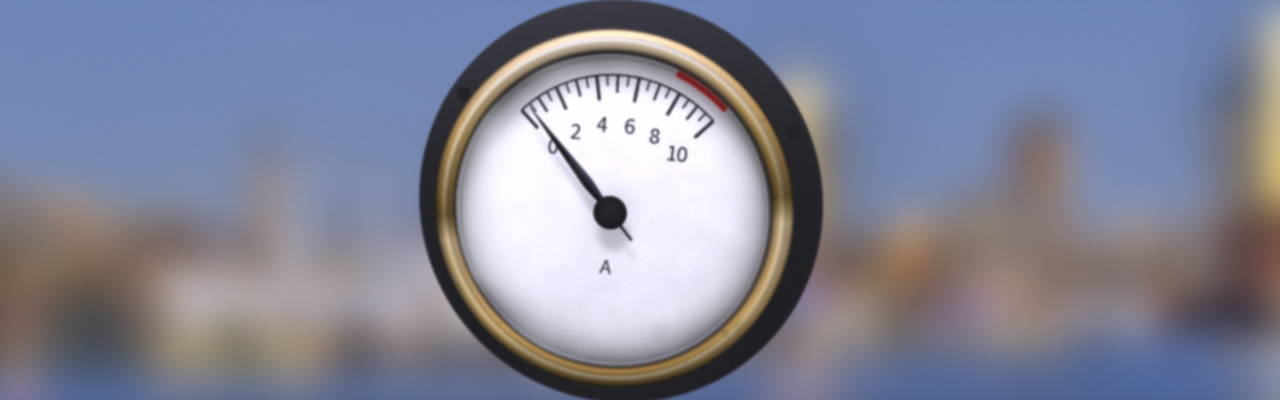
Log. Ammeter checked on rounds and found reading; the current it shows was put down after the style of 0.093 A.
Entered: 0.5 A
